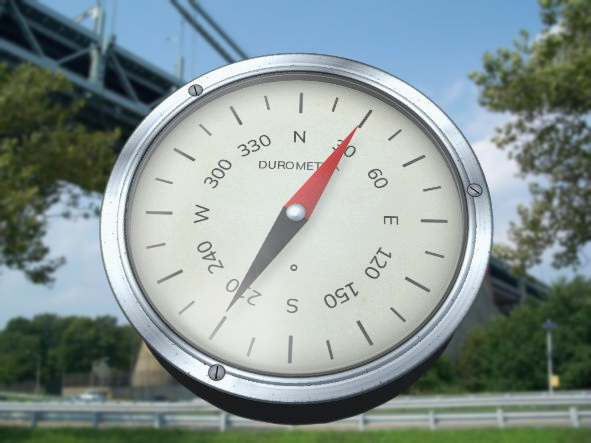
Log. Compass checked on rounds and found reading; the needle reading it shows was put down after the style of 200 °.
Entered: 30 °
